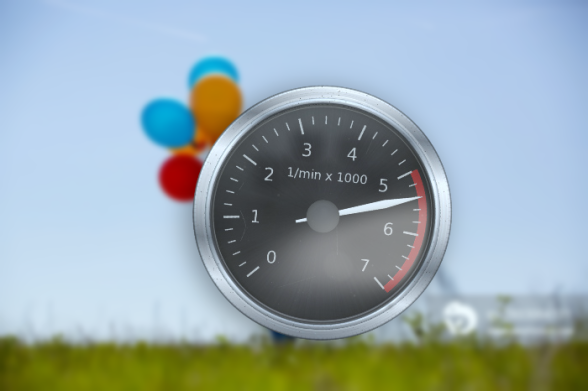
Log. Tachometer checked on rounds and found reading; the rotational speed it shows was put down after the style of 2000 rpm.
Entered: 5400 rpm
